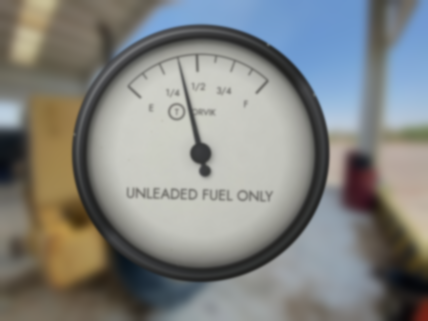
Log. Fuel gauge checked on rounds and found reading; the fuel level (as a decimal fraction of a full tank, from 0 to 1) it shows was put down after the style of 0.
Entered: 0.375
